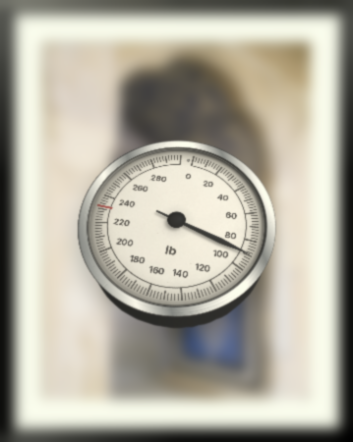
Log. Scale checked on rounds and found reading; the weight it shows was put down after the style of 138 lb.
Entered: 90 lb
